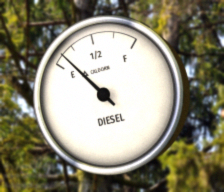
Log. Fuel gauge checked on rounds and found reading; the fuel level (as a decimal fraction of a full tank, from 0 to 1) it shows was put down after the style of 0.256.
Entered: 0.125
